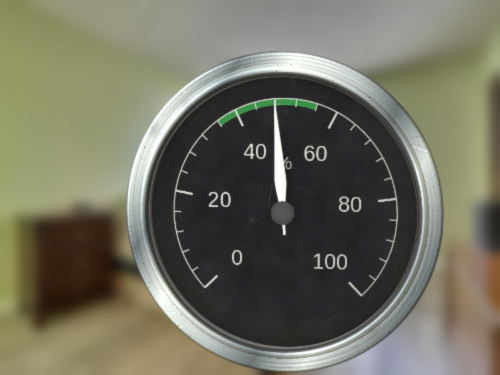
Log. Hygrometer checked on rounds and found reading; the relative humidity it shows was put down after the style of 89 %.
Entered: 48 %
